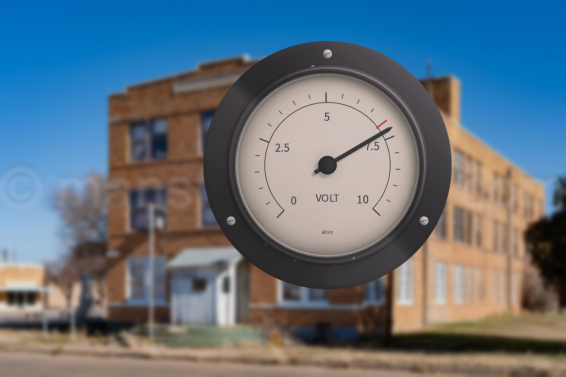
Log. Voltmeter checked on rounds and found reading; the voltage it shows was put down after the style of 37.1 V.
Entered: 7.25 V
